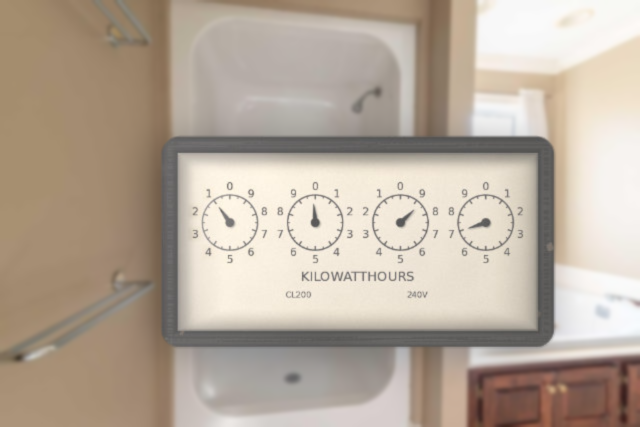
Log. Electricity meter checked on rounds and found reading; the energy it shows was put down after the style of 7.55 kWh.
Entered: 987 kWh
